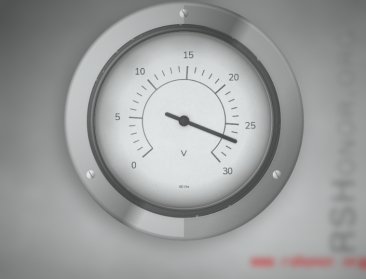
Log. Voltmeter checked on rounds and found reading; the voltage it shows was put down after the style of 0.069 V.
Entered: 27 V
